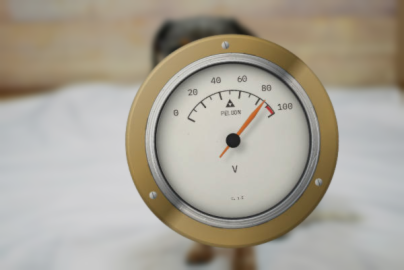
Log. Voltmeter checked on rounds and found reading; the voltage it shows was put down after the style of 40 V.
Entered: 85 V
